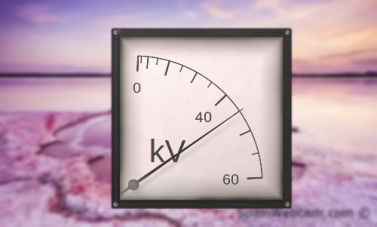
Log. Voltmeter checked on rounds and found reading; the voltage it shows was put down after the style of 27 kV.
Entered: 45 kV
